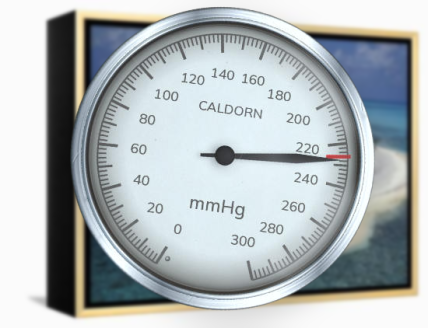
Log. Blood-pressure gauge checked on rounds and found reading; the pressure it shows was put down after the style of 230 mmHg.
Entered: 228 mmHg
